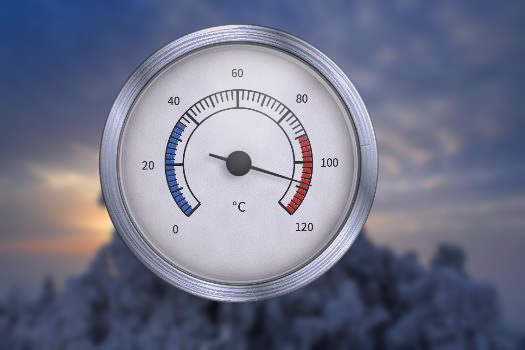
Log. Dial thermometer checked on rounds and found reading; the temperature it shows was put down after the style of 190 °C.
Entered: 108 °C
